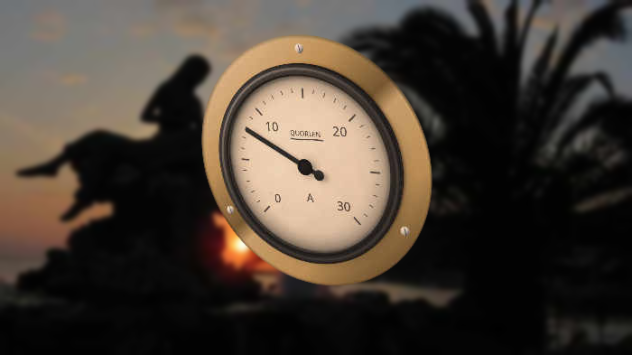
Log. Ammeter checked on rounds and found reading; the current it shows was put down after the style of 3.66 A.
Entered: 8 A
